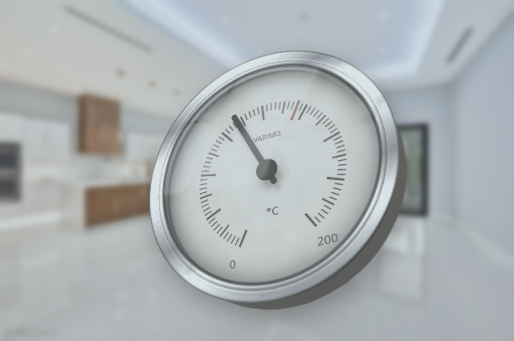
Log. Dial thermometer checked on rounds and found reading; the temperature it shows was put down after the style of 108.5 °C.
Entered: 85 °C
